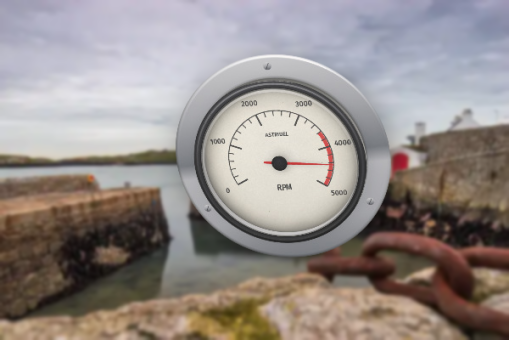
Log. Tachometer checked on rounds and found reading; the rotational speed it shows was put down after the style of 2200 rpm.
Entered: 4400 rpm
